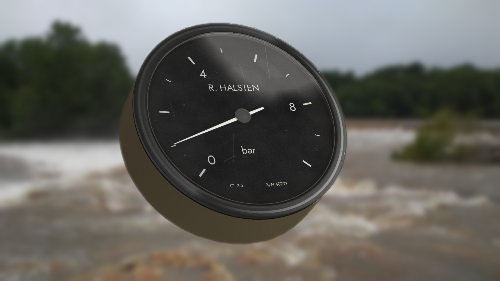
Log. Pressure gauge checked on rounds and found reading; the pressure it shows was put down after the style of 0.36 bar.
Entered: 1 bar
